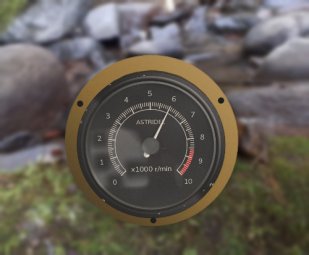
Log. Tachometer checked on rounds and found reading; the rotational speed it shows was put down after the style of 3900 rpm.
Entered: 6000 rpm
